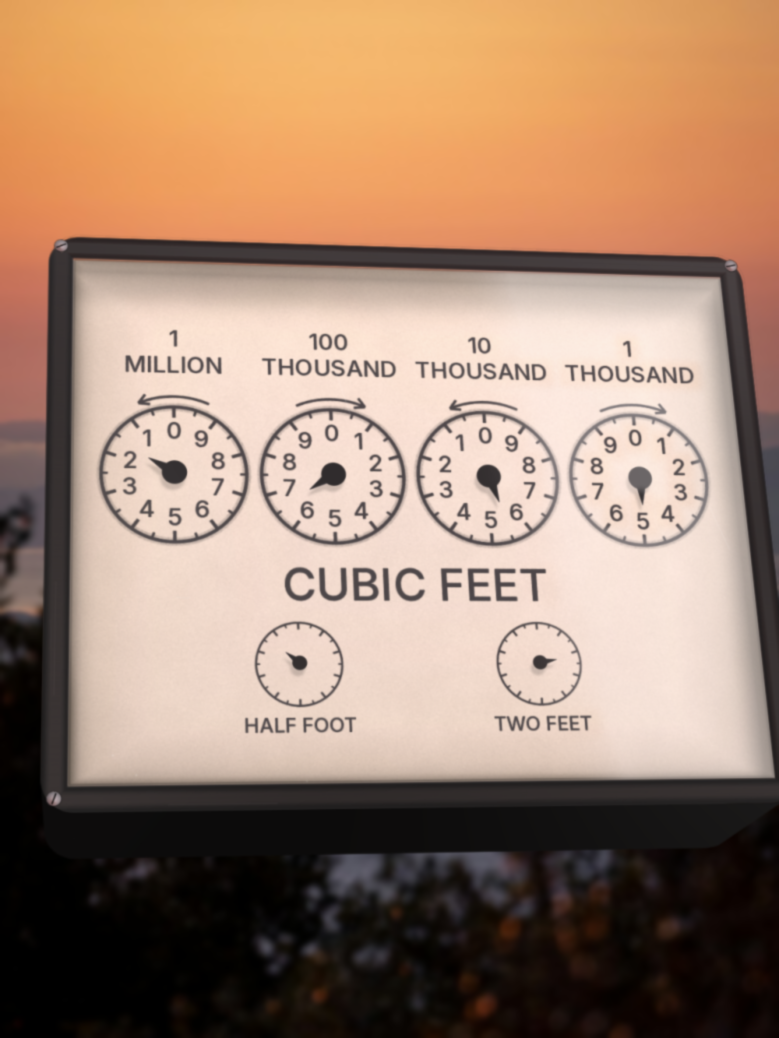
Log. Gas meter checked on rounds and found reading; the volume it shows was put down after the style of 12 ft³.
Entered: 165500 ft³
